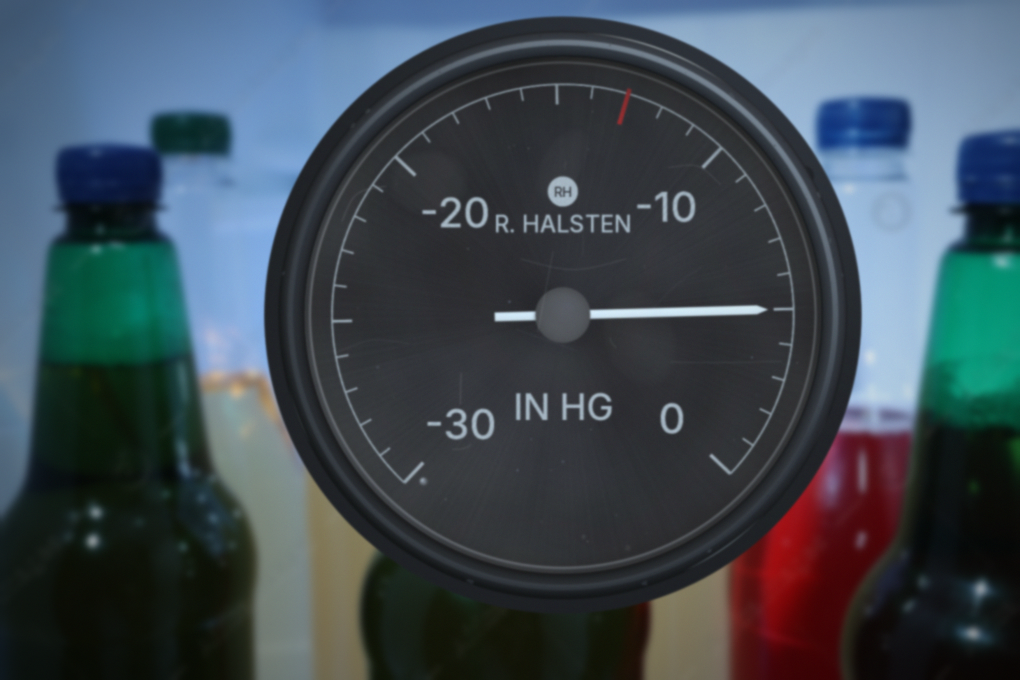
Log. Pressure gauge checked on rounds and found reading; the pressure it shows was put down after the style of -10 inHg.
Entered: -5 inHg
